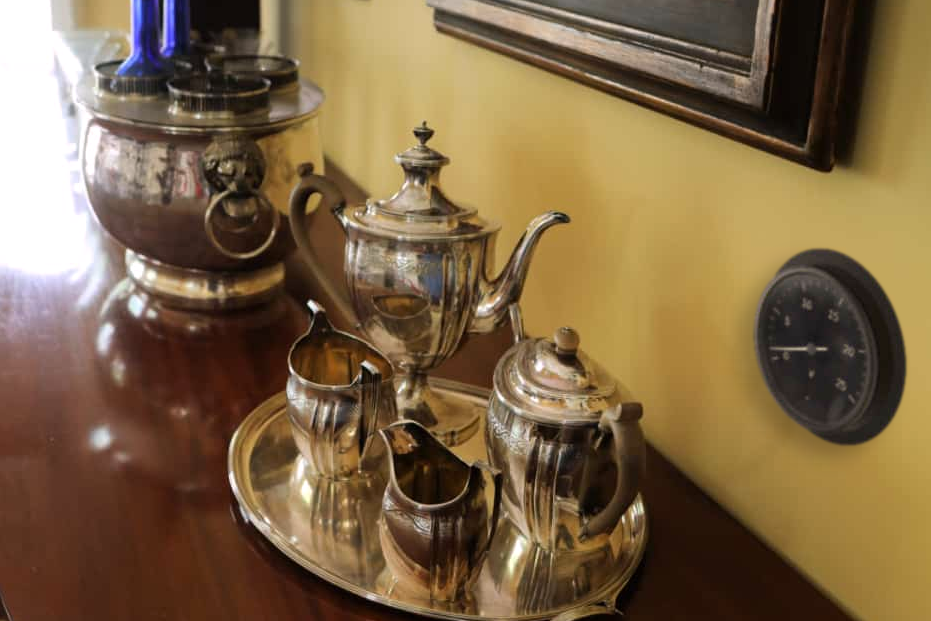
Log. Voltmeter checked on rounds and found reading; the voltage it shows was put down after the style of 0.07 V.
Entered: 1 V
